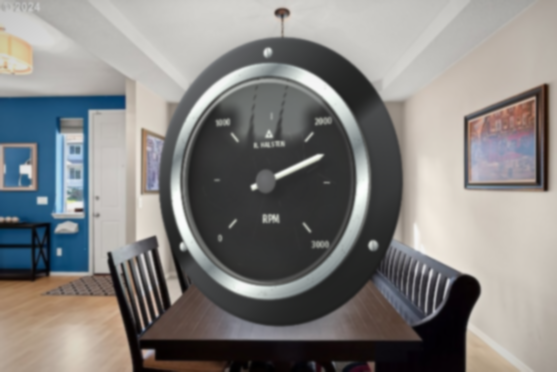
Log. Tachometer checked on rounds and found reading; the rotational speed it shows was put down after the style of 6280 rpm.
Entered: 2250 rpm
